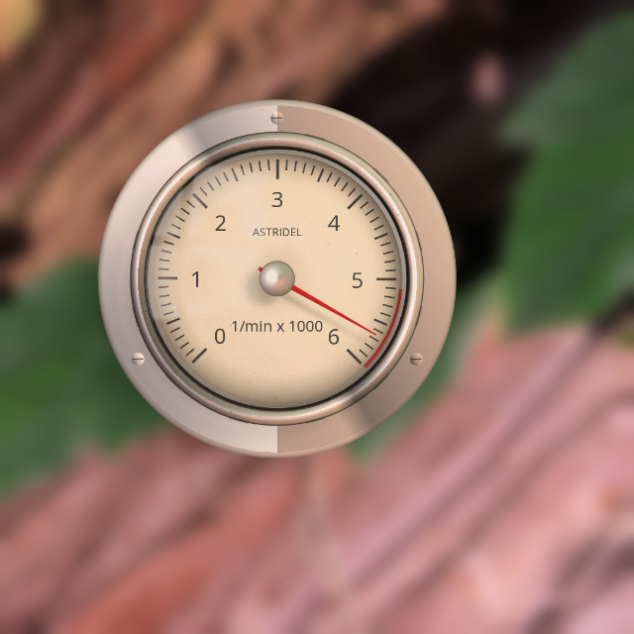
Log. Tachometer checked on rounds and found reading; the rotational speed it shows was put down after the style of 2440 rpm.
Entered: 5650 rpm
